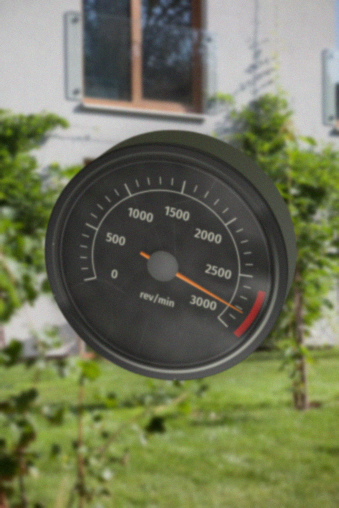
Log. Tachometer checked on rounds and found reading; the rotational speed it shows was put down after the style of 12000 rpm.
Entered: 2800 rpm
